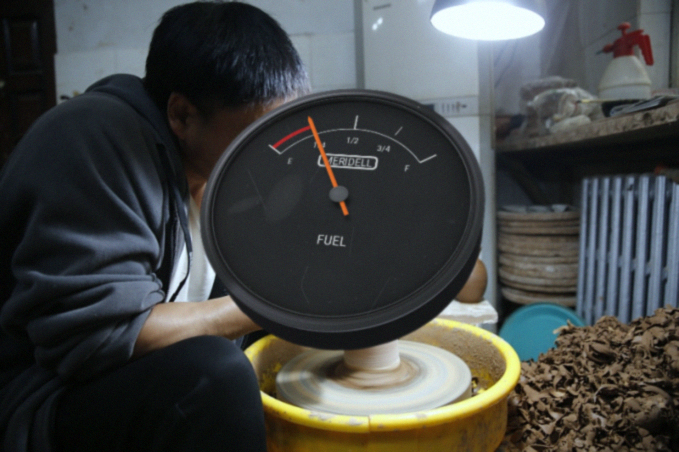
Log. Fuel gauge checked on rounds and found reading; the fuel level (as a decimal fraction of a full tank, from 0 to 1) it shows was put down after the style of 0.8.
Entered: 0.25
